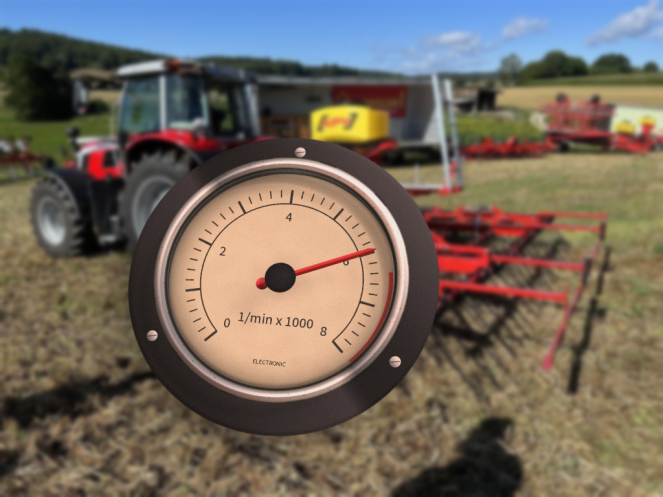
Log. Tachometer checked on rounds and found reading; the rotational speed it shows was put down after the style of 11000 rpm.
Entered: 6000 rpm
